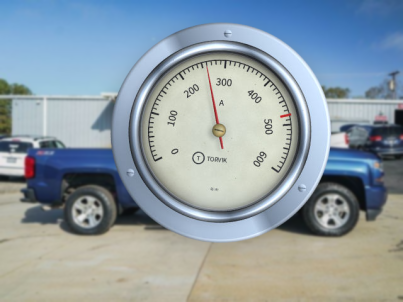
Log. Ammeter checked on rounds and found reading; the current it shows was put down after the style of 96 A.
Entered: 260 A
